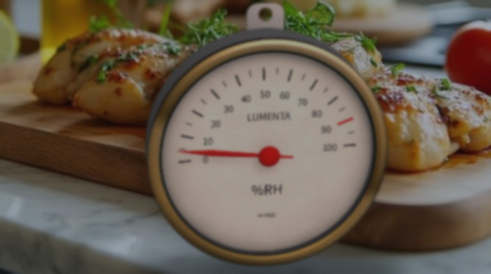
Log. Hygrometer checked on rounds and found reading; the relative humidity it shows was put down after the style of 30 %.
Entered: 5 %
